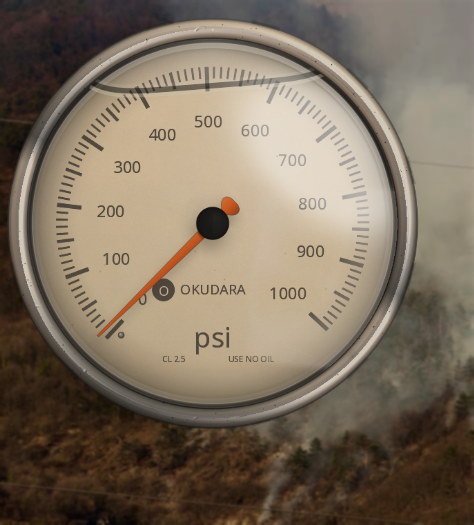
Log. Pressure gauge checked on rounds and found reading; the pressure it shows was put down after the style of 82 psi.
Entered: 10 psi
